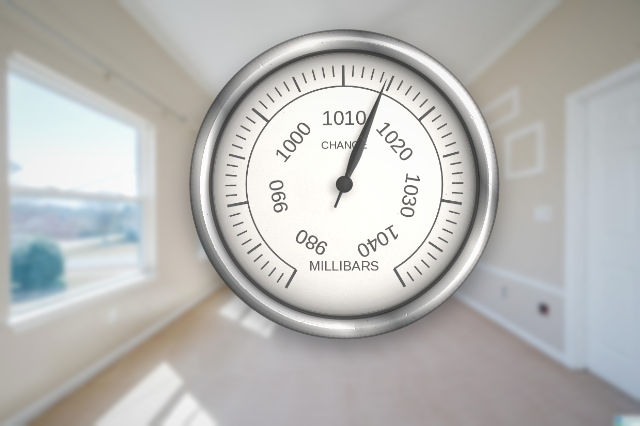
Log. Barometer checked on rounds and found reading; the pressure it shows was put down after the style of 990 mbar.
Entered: 1014.5 mbar
